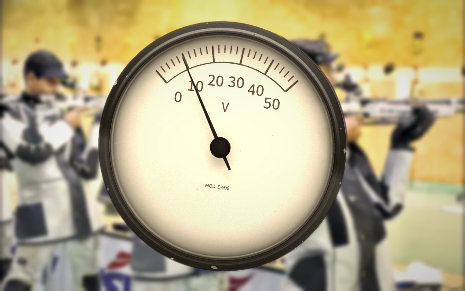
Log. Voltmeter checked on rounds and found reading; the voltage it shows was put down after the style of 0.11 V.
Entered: 10 V
